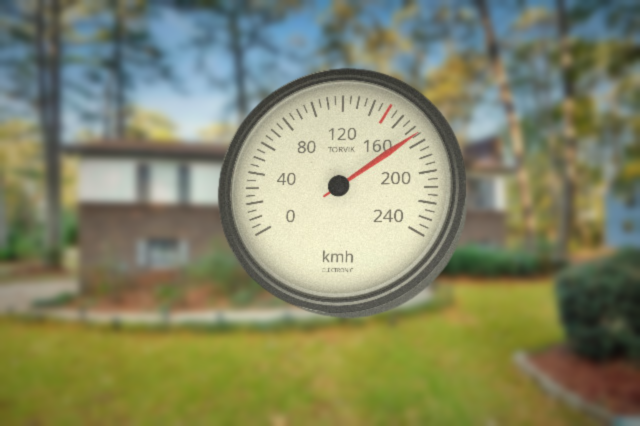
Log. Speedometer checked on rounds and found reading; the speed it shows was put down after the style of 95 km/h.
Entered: 175 km/h
